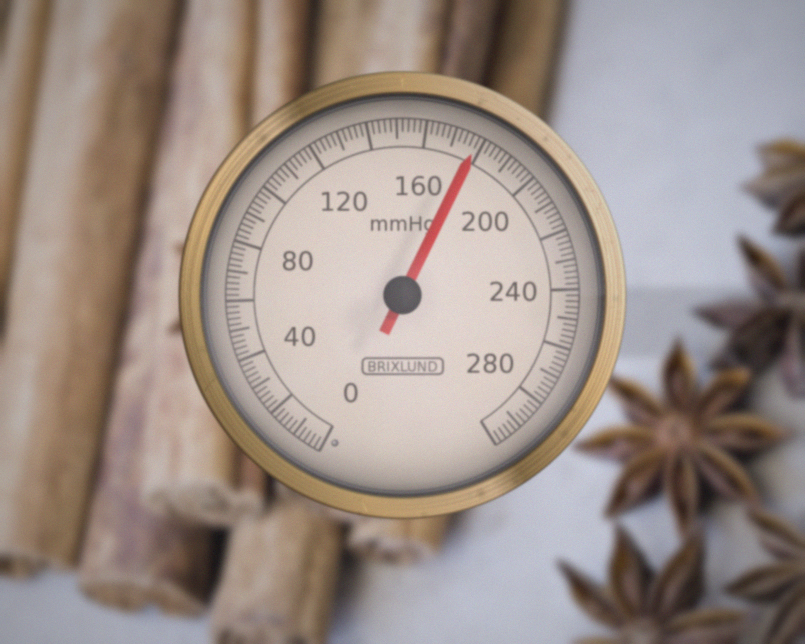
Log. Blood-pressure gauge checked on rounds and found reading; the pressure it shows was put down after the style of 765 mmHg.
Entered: 178 mmHg
